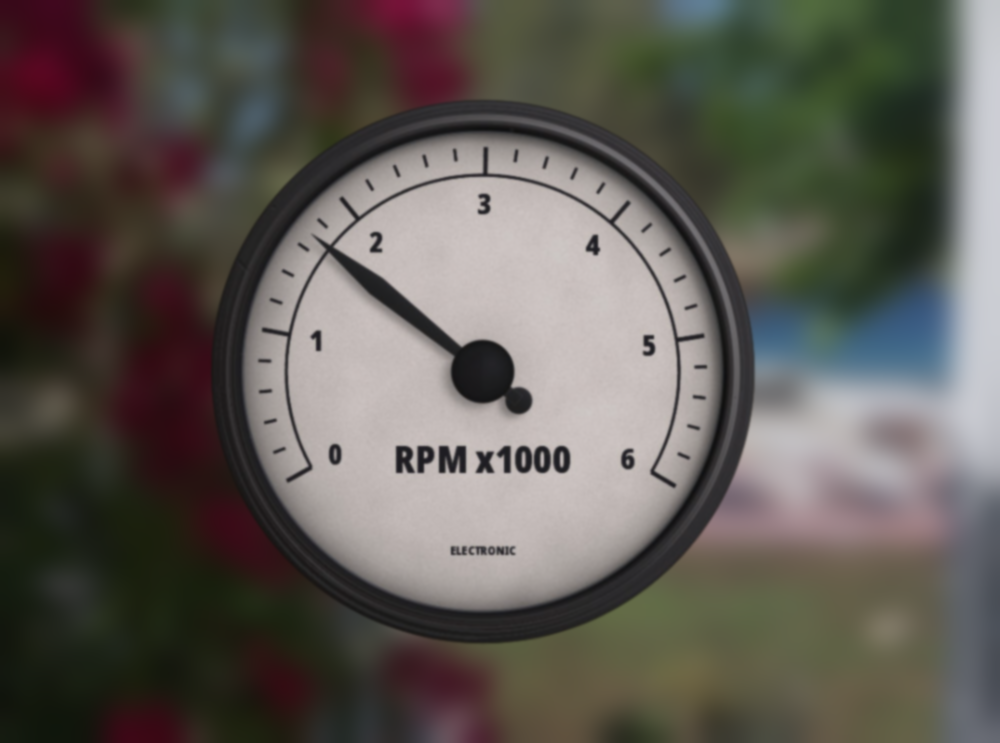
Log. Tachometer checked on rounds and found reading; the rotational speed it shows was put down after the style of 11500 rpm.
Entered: 1700 rpm
